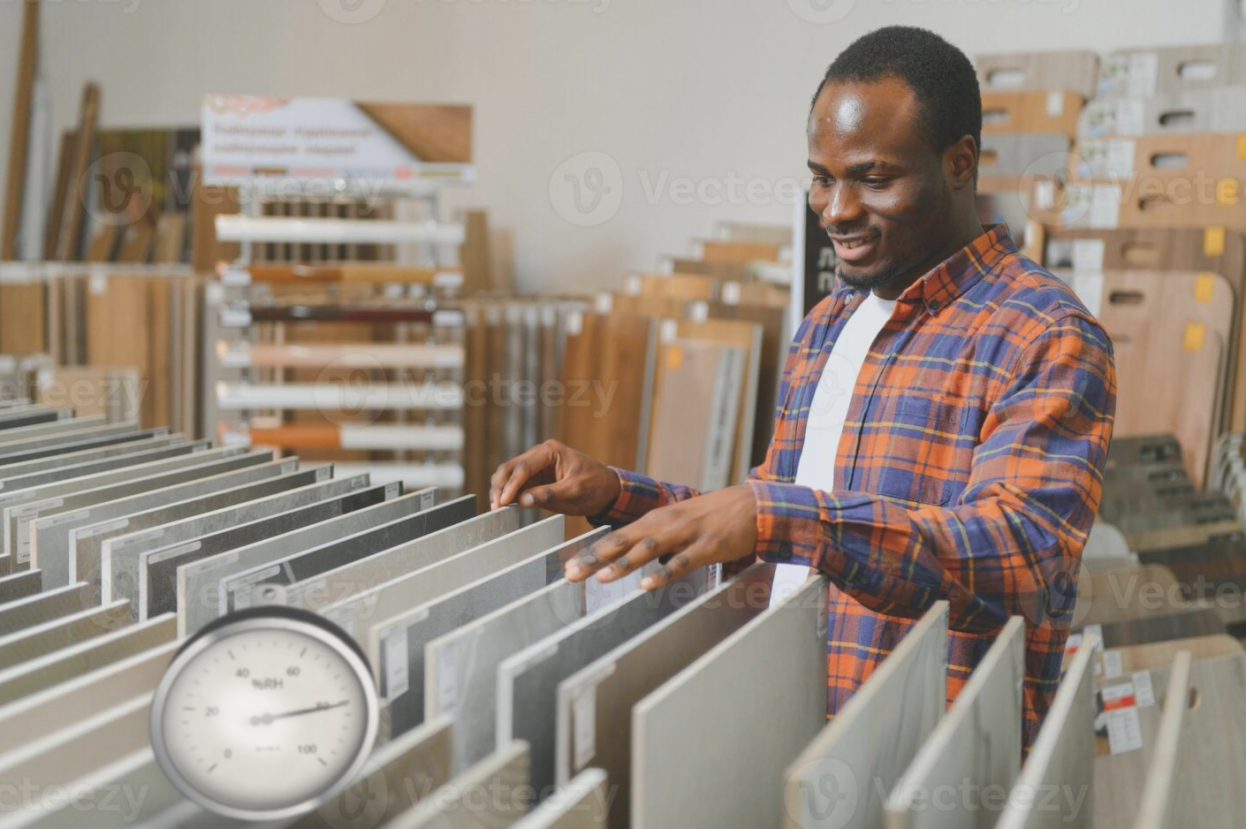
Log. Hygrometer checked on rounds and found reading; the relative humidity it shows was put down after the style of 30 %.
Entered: 80 %
